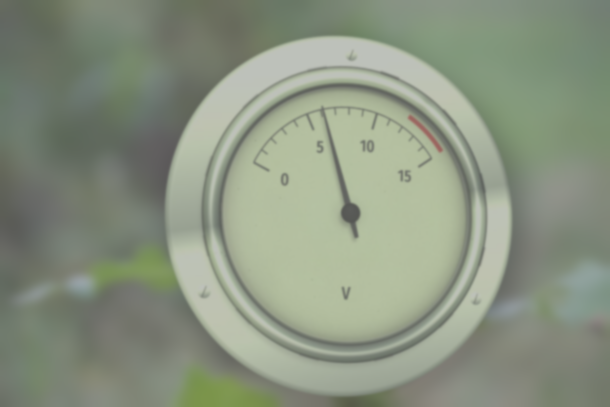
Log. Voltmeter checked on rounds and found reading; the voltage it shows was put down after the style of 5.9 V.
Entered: 6 V
